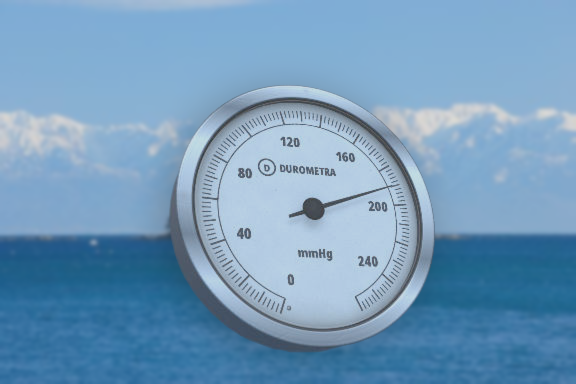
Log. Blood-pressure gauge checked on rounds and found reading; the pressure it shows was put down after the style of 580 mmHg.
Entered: 190 mmHg
